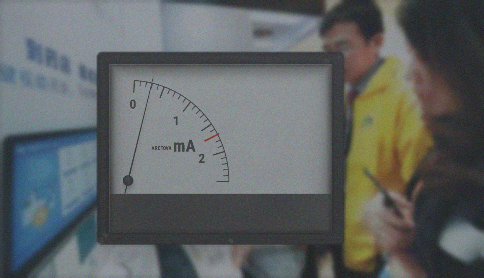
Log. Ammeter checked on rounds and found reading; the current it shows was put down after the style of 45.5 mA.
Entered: 0.3 mA
